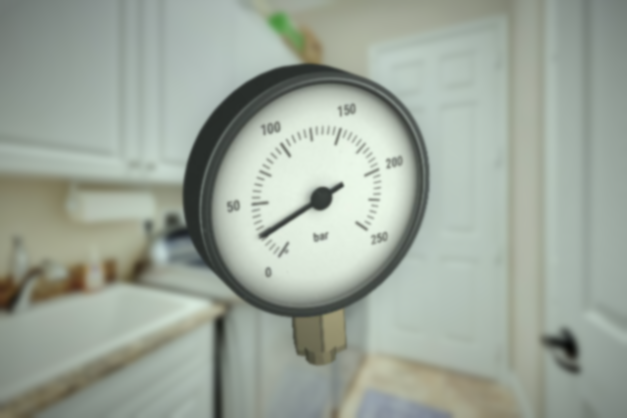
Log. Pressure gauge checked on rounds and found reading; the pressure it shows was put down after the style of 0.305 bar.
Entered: 25 bar
